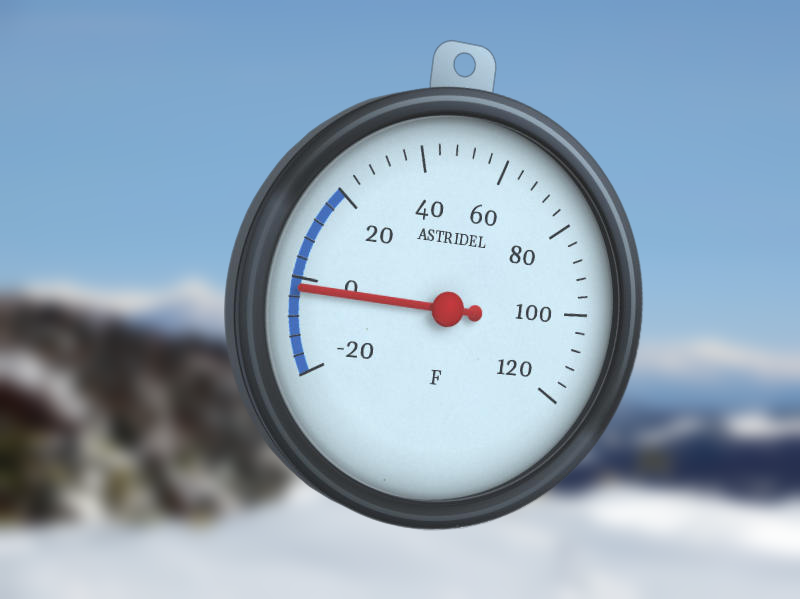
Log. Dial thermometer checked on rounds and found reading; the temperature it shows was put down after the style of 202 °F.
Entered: -2 °F
